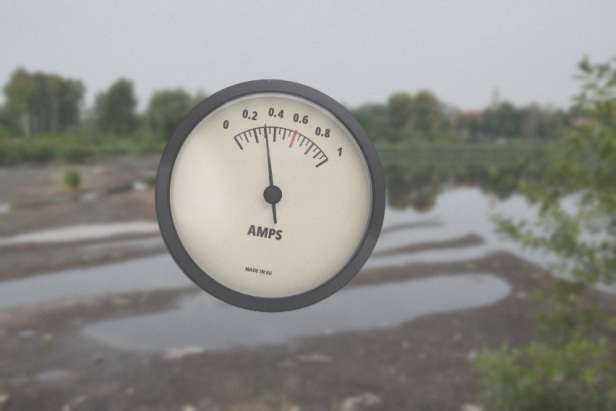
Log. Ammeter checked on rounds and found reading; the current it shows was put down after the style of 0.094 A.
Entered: 0.3 A
